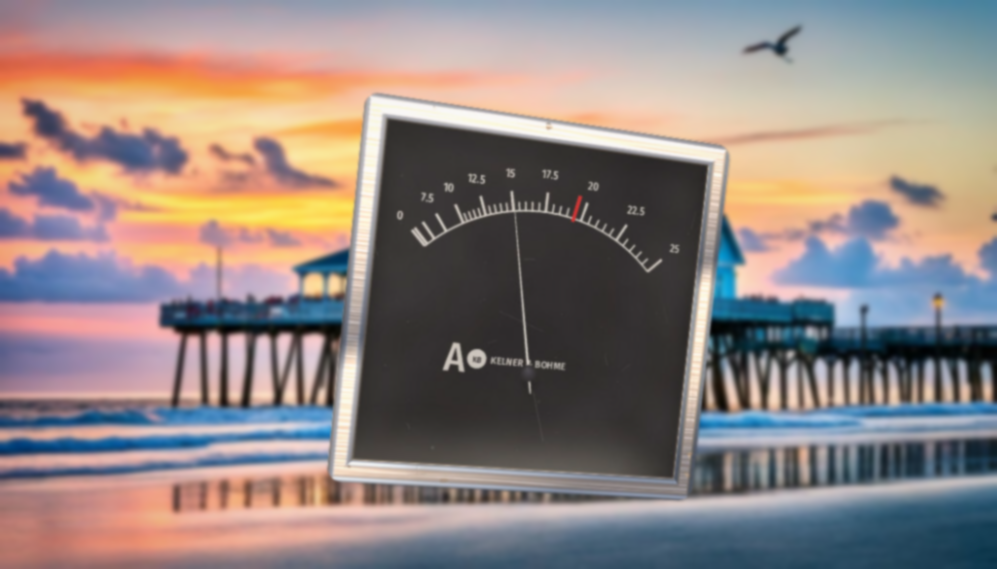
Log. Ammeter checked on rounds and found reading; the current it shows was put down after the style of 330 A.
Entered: 15 A
